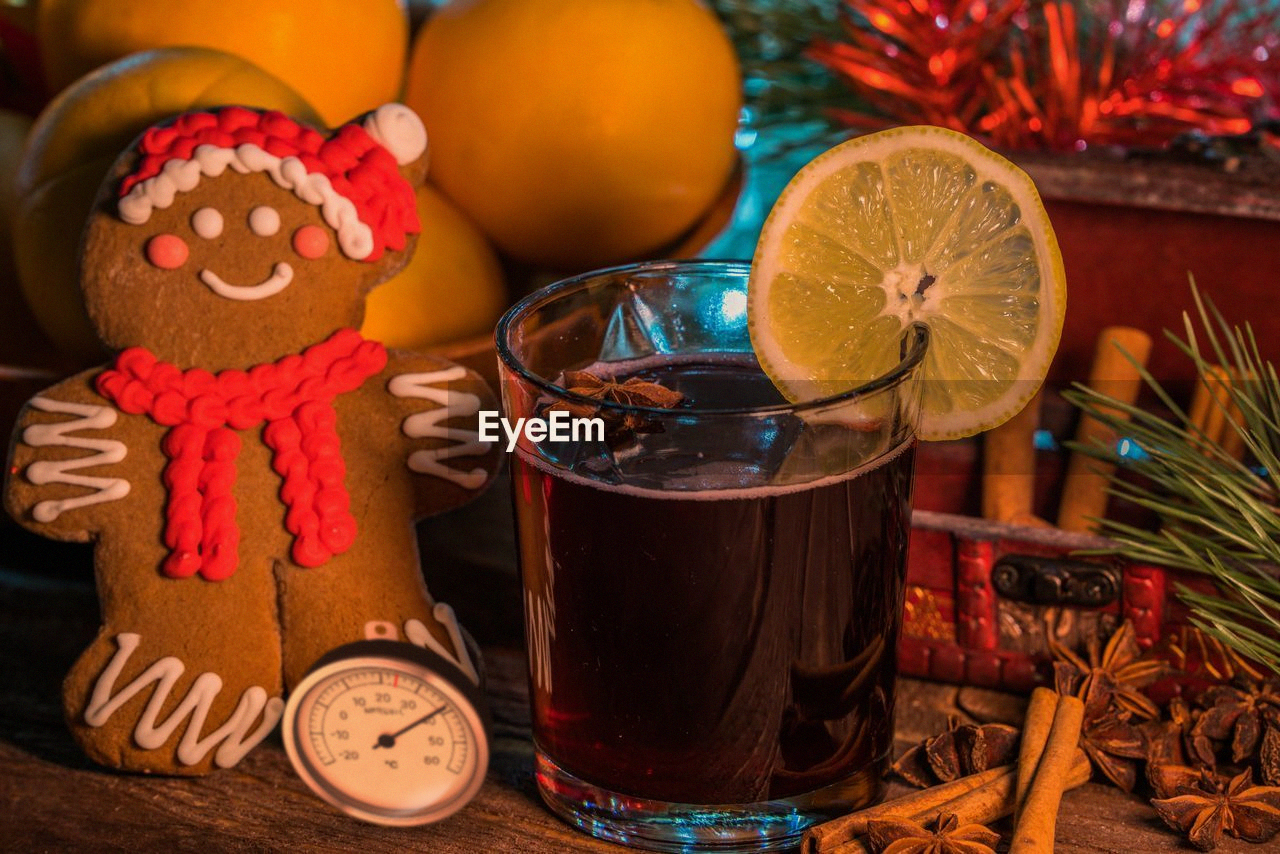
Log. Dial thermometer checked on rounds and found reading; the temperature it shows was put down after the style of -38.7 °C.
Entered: 38 °C
